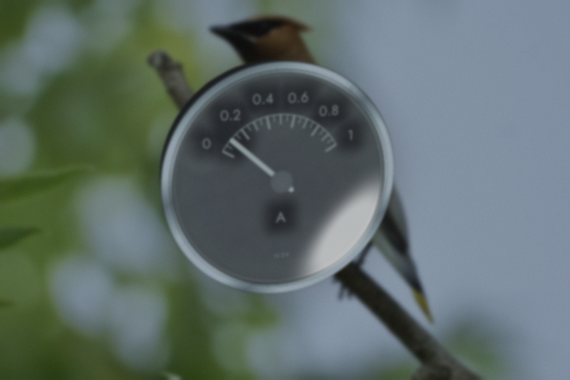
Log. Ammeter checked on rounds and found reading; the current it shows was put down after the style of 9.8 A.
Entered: 0.1 A
